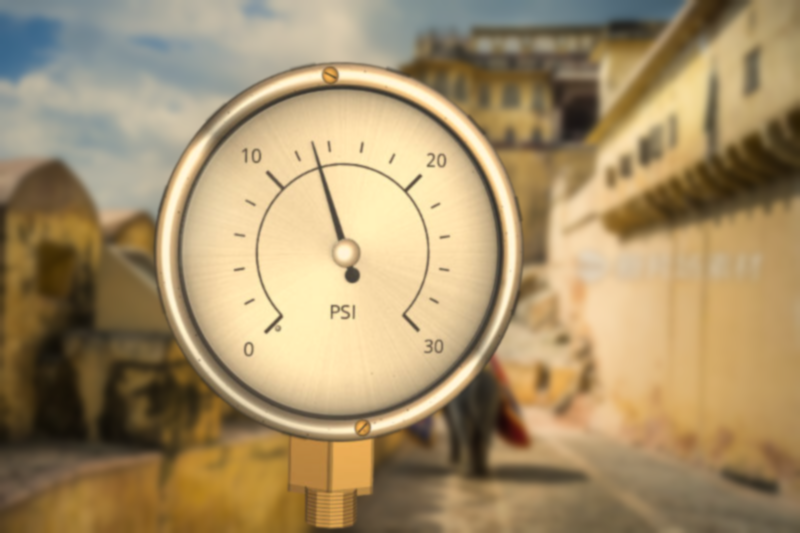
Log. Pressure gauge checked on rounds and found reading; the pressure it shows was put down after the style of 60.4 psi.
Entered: 13 psi
